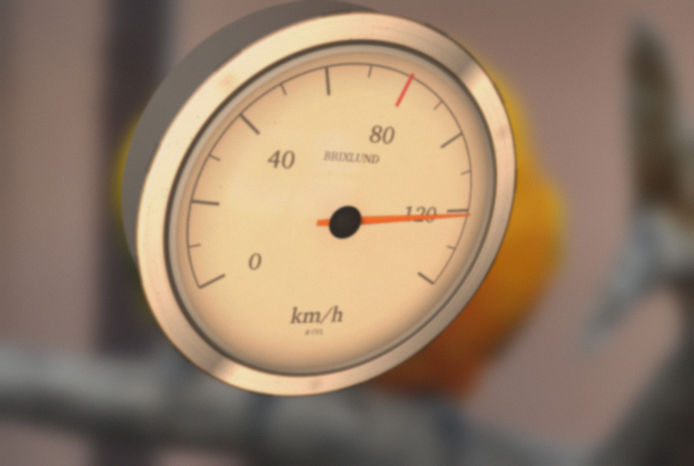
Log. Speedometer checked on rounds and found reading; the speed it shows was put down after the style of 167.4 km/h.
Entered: 120 km/h
